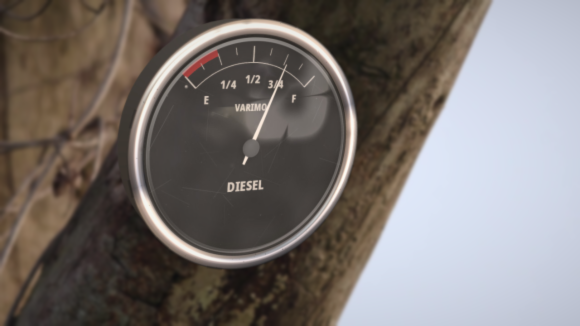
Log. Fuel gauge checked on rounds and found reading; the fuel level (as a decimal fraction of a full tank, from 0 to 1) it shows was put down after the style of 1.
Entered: 0.75
